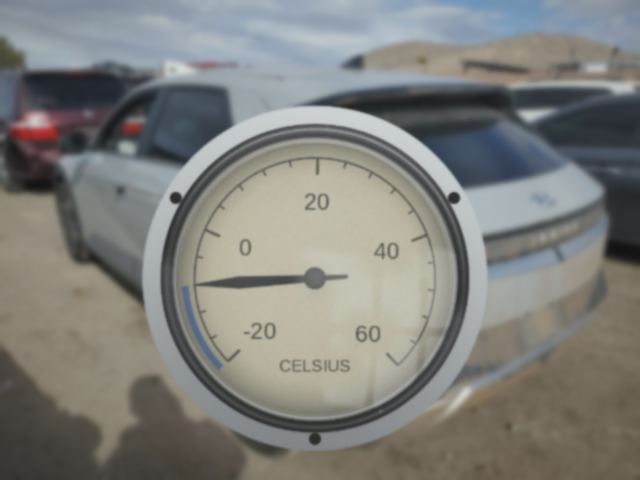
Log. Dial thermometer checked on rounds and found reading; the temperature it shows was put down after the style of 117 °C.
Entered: -8 °C
